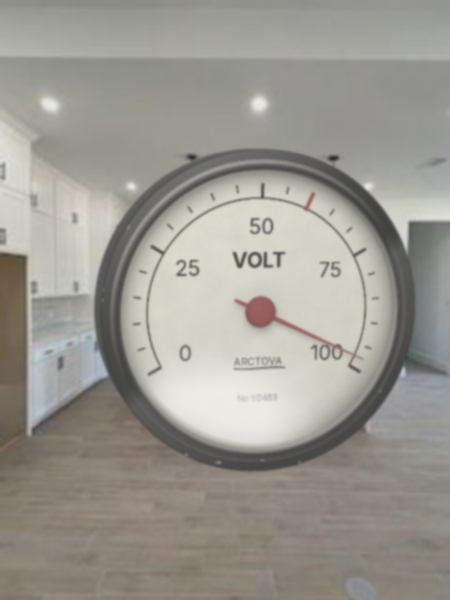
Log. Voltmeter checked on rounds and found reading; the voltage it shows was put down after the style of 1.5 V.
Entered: 97.5 V
